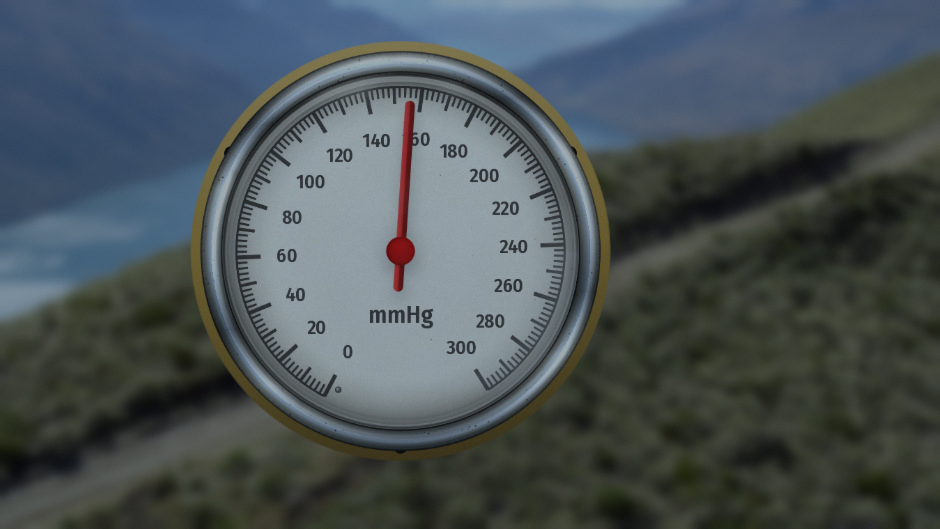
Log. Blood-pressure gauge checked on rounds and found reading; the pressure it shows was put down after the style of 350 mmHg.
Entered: 156 mmHg
